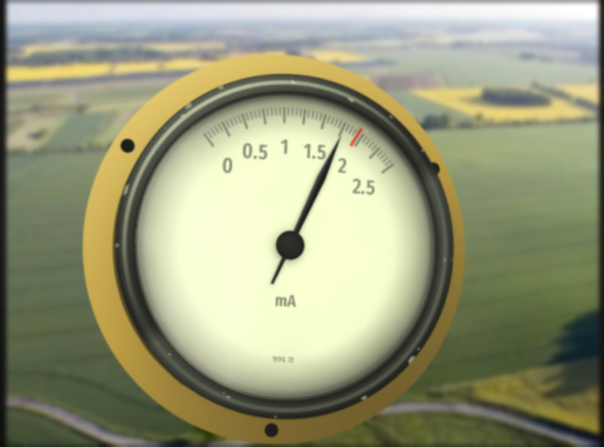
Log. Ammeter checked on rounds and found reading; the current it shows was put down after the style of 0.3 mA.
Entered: 1.75 mA
